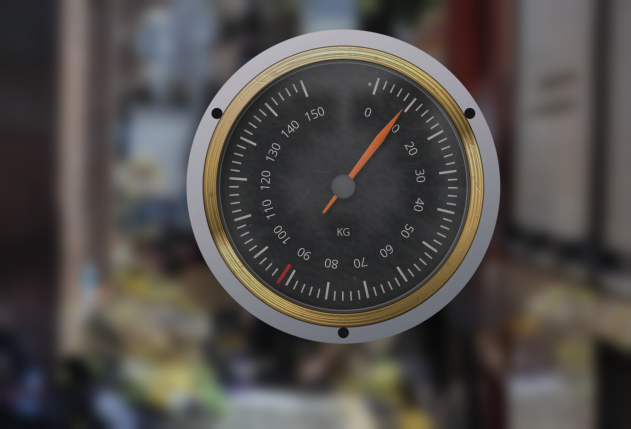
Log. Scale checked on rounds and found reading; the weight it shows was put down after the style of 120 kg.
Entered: 9 kg
